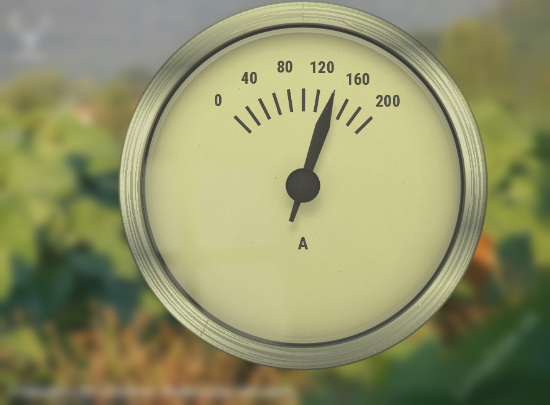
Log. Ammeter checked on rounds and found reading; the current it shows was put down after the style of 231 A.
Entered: 140 A
